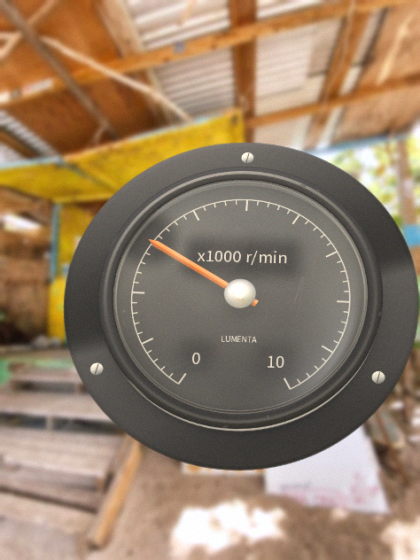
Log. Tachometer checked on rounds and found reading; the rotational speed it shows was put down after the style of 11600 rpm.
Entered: 3000 rpm
